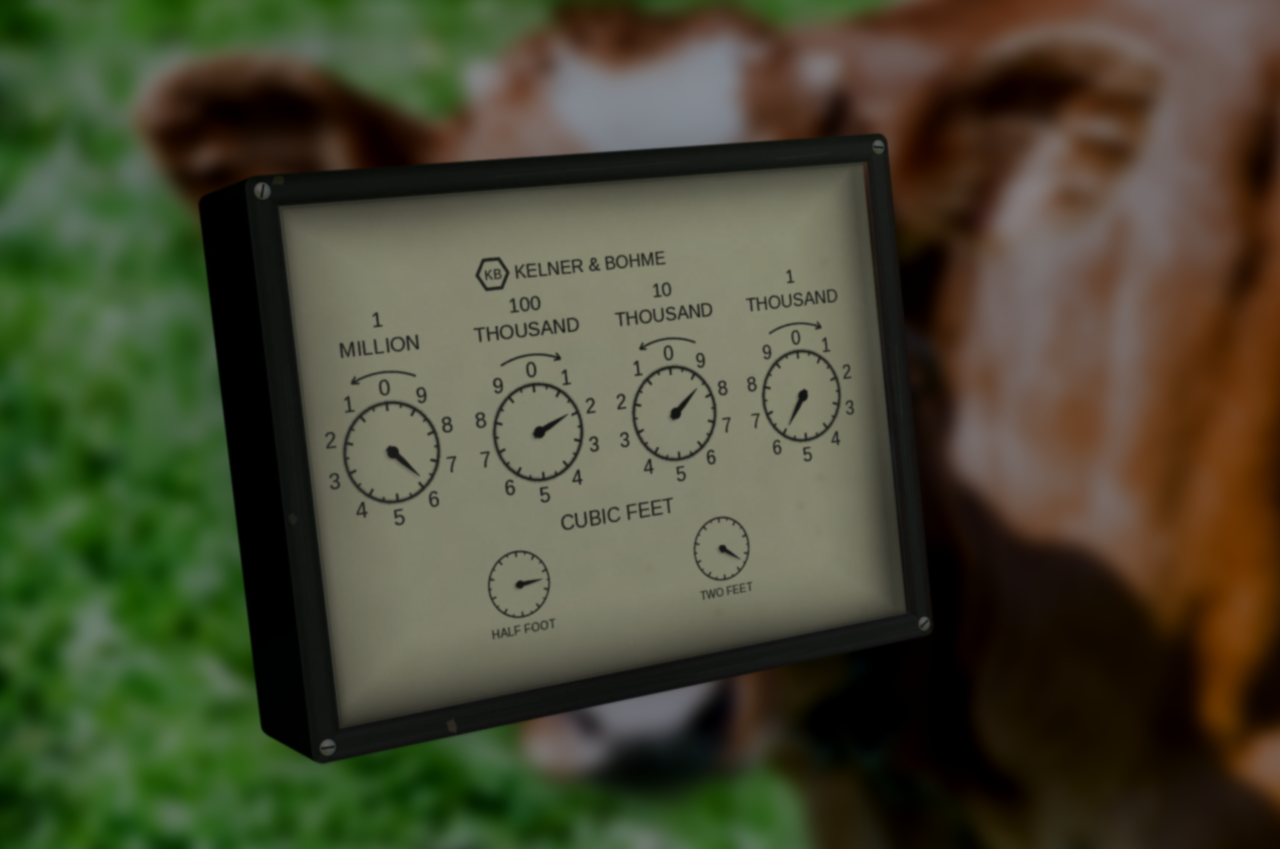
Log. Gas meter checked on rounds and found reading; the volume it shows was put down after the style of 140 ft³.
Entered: 618600 ft³
